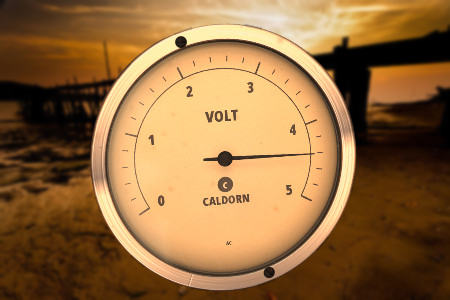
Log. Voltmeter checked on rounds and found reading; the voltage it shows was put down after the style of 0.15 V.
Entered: 4.4 V
